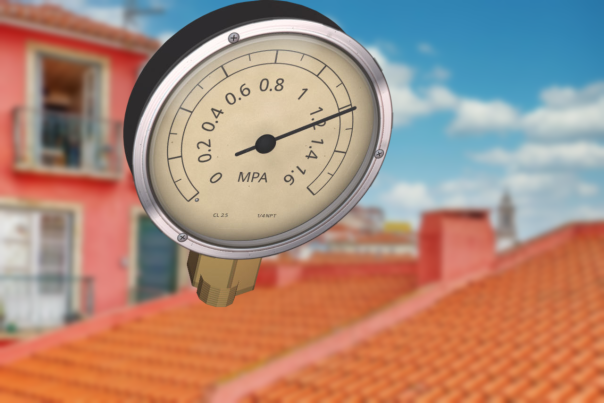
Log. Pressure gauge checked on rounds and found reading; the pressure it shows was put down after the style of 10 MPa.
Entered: 1.2 MPa
